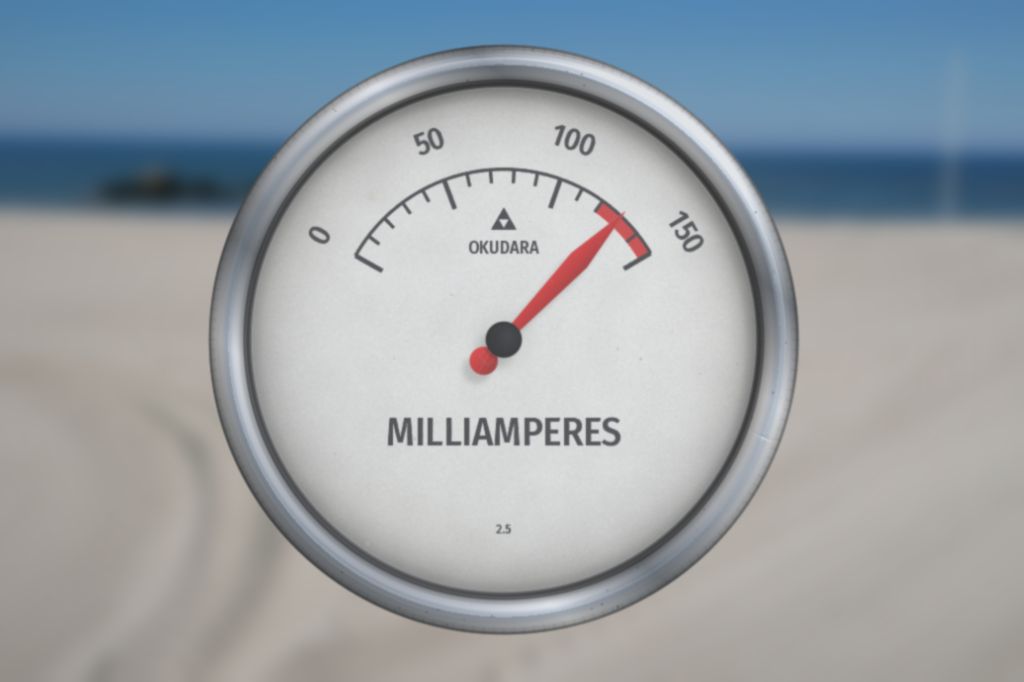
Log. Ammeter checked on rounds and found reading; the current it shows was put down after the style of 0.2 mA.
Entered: 130 mA
